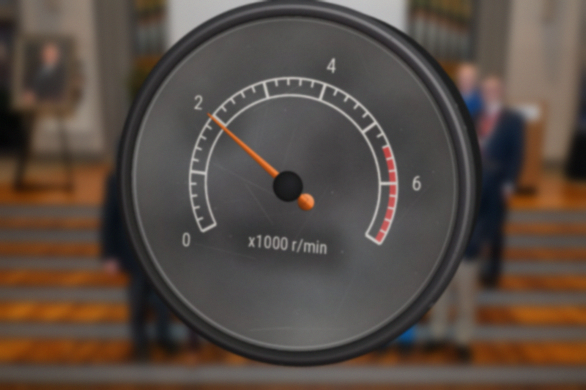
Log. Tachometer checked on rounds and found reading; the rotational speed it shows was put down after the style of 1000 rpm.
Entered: 2000 rpm
